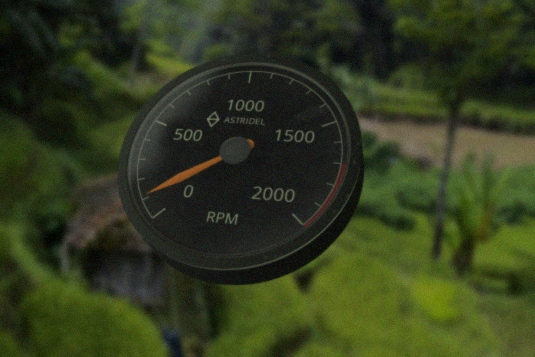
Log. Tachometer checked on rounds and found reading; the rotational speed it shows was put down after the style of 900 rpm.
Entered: 100 rpm
